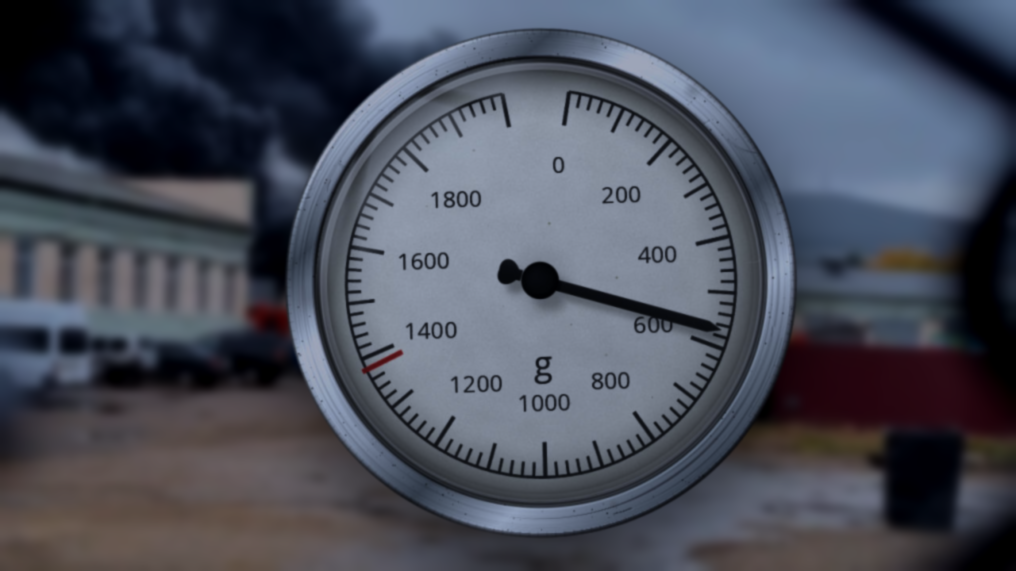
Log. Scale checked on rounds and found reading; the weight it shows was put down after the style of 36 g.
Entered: 570 g
